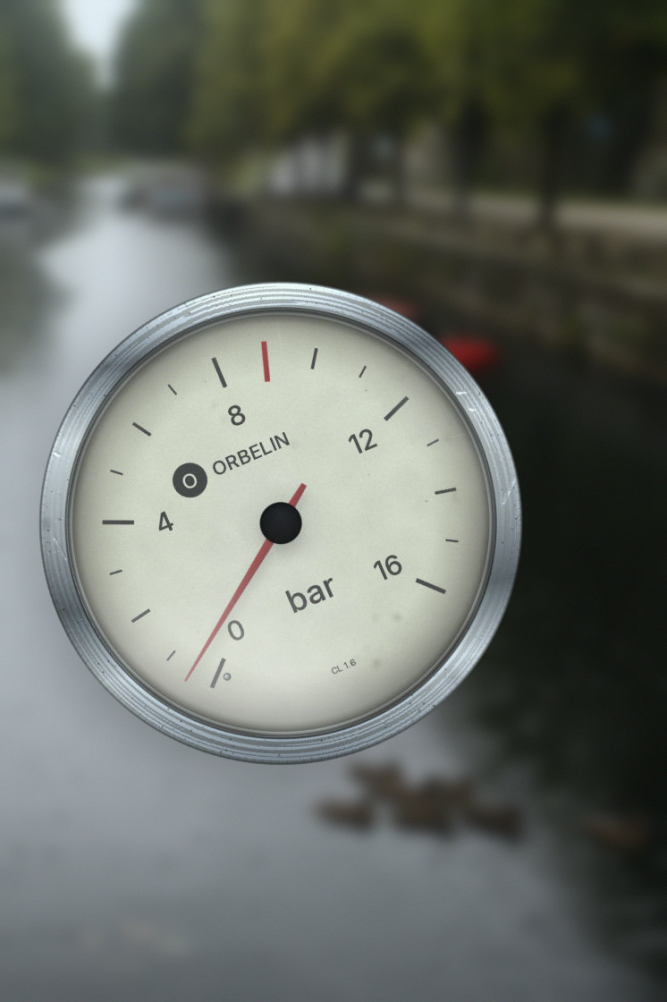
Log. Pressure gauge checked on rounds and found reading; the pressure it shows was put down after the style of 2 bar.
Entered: 0.5 bar
